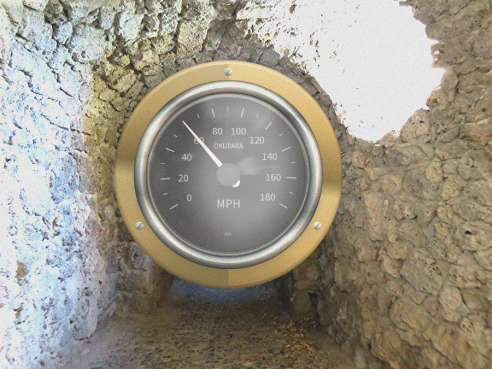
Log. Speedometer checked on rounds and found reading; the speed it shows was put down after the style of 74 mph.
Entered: 60 mph
